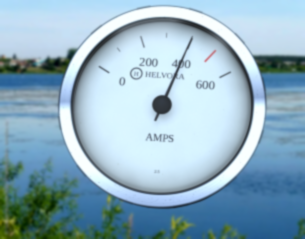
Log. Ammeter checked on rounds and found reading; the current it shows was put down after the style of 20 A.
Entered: 400 A
